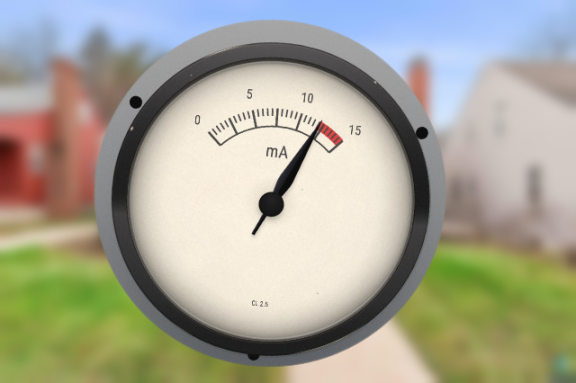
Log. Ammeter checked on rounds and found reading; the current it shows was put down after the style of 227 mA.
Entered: 12 mA
